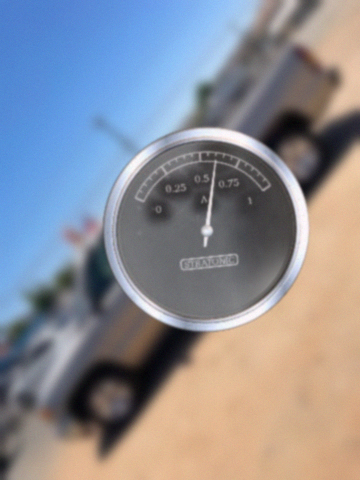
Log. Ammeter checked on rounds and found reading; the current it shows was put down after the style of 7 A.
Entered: 0.6 A
